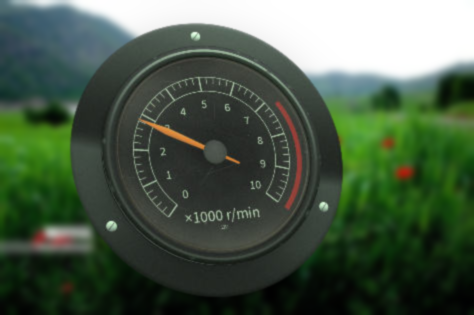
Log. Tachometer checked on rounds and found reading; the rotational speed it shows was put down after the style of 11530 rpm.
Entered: 2800 rpm
